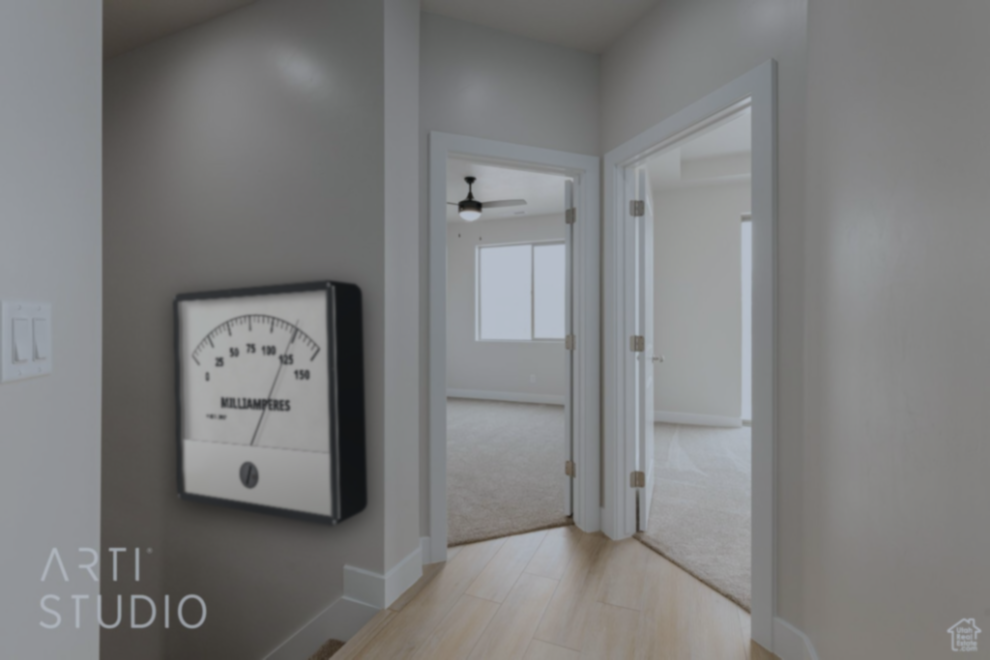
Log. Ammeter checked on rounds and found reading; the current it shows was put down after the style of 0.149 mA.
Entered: 125 mA
